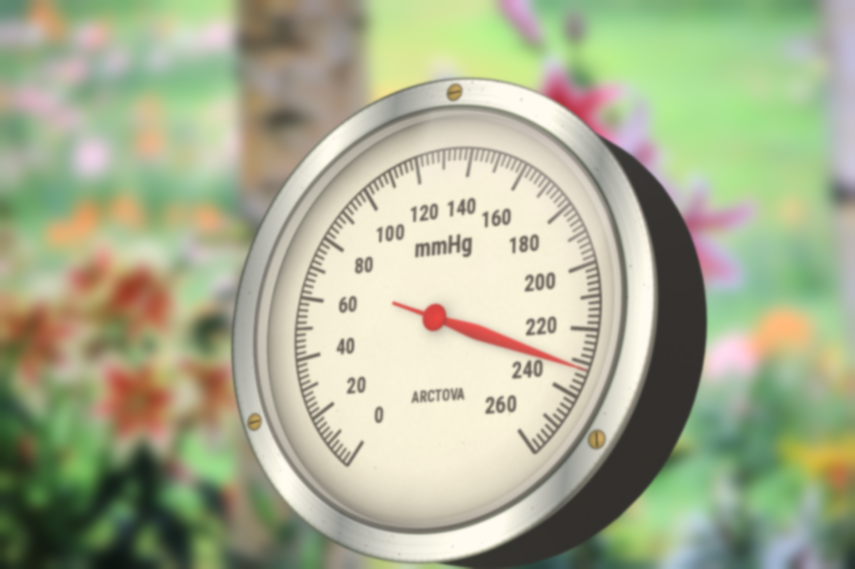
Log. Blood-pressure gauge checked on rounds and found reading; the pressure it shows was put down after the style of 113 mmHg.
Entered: 232 mmHg
